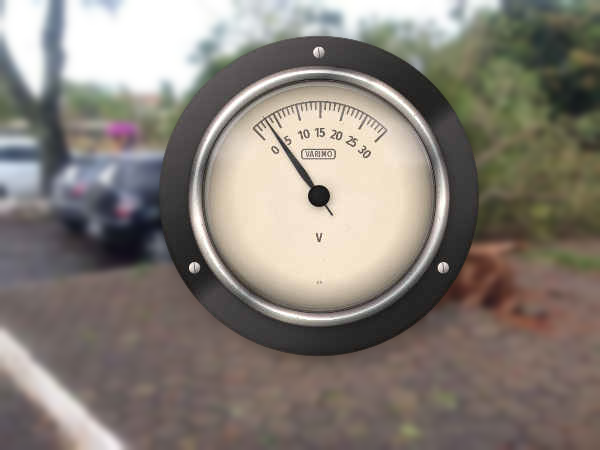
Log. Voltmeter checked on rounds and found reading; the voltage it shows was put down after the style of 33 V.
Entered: 3 V
